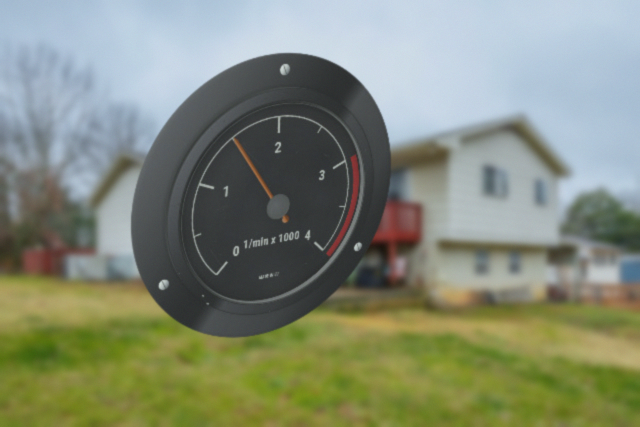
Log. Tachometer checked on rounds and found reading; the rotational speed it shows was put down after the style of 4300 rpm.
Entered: 1500 rpm
